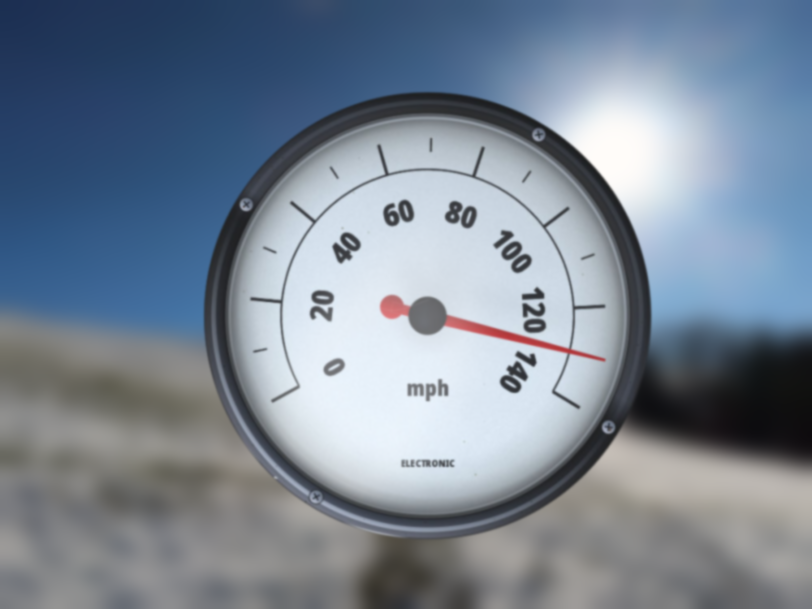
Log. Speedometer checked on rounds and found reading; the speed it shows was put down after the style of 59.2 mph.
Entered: 130 mph
